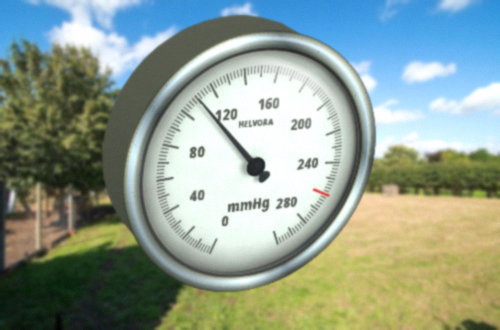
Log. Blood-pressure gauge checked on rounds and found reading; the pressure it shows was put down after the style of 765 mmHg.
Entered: 110 mmHg
